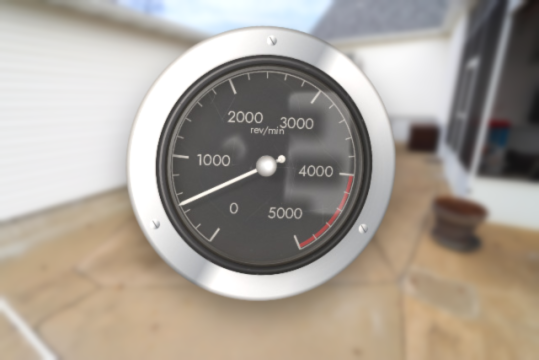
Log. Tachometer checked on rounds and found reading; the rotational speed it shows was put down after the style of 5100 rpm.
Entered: 500 rpm
